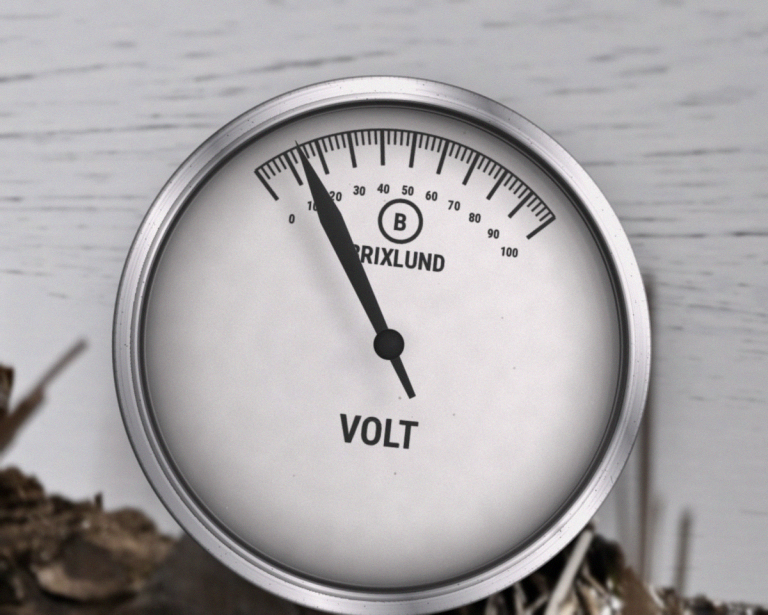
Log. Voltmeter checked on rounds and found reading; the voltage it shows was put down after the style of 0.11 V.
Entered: 14 V
